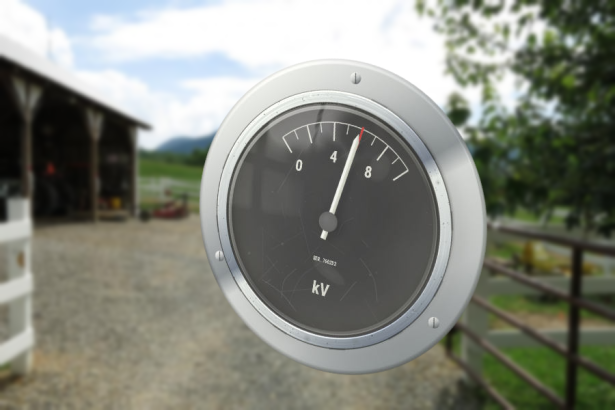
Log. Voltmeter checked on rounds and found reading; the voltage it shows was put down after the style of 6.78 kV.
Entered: 6 kV
